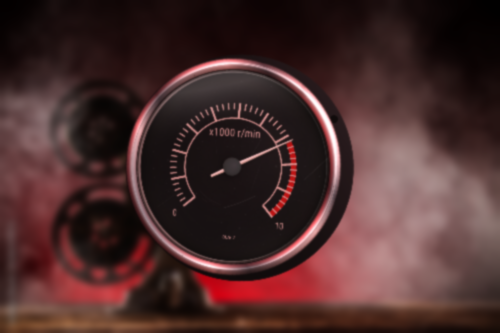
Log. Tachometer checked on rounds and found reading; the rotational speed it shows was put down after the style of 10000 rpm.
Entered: 7200 rpm
